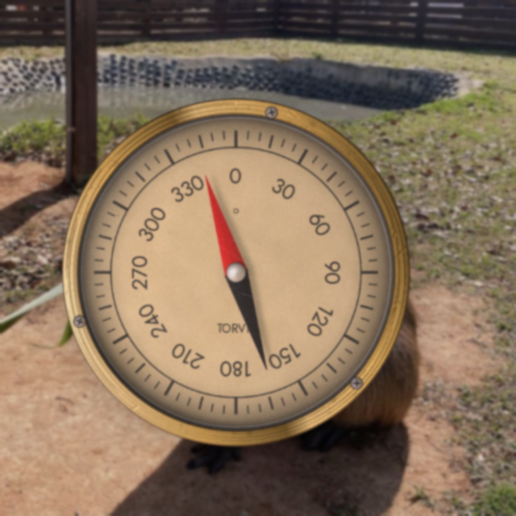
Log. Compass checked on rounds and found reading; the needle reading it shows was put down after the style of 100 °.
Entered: 342.5 °
